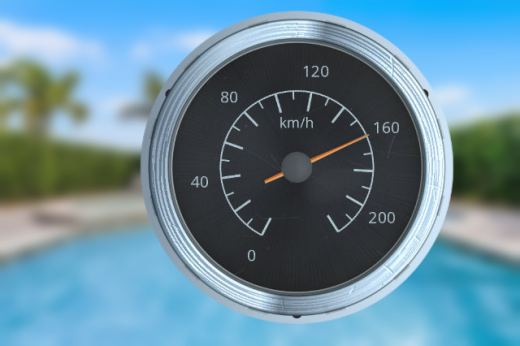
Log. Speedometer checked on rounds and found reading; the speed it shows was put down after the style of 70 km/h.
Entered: 160 km/h
